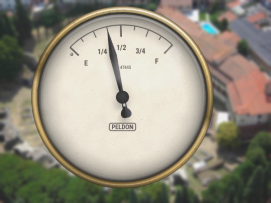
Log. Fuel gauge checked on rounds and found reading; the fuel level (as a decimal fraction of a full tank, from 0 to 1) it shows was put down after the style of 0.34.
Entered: 0.375
